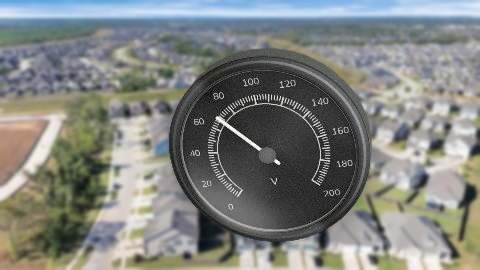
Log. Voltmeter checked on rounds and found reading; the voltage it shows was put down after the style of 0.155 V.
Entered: 70 V
